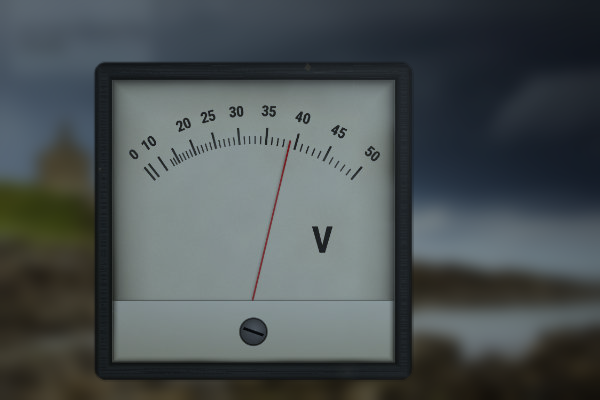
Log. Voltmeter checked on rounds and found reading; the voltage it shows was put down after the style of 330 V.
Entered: 39 V
